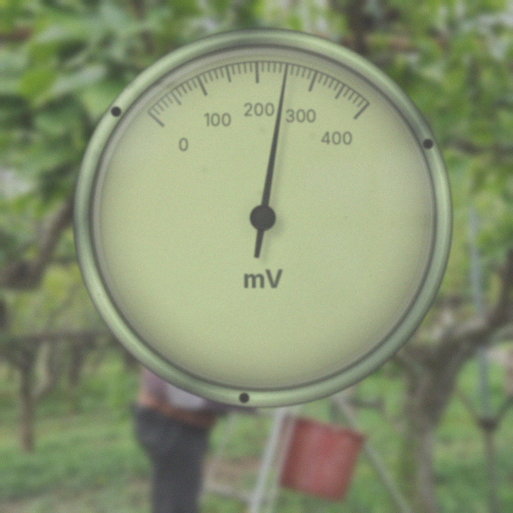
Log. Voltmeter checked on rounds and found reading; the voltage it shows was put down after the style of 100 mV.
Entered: 250 mV
